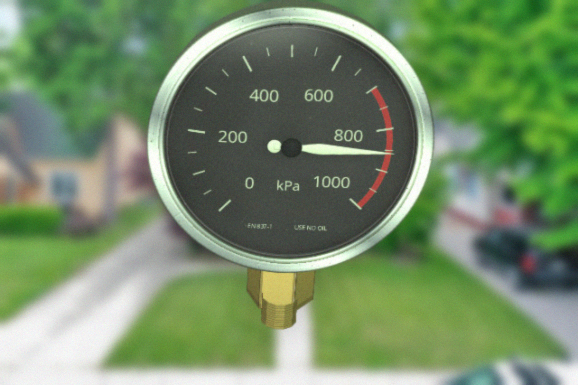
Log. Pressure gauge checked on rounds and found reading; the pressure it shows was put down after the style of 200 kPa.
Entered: 850 kPa
